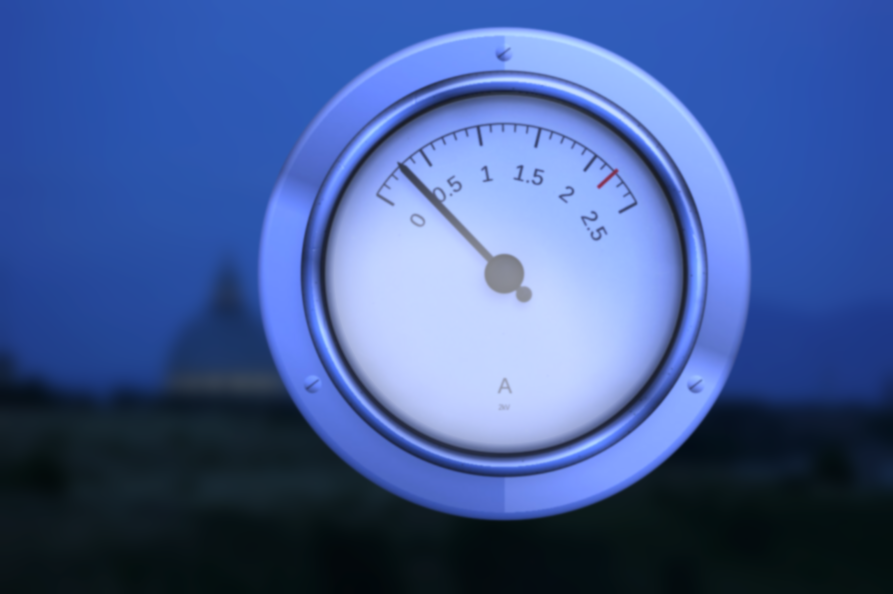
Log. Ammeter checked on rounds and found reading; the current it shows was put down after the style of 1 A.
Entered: 0.3 A
